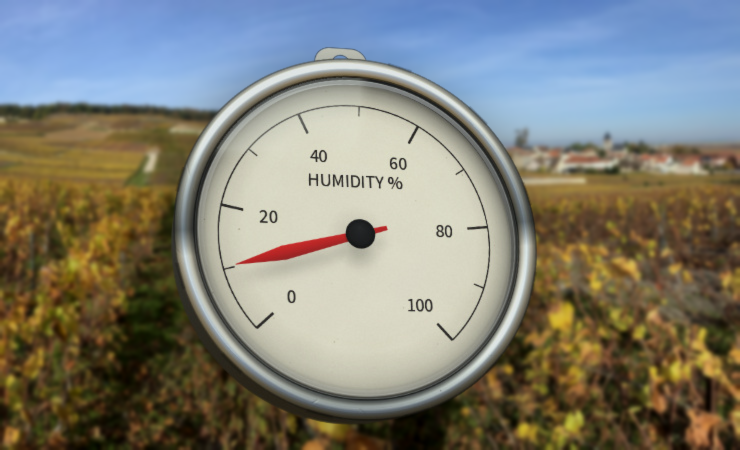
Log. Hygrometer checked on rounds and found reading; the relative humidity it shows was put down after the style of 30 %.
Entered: 10 %
